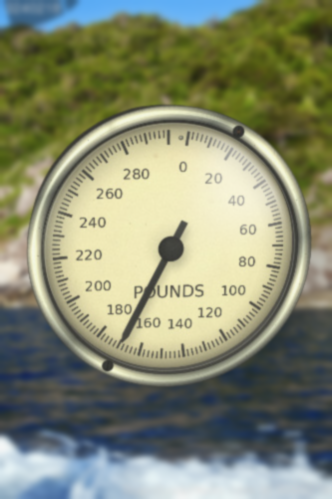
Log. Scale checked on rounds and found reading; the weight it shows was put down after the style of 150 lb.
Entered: 170 lb
